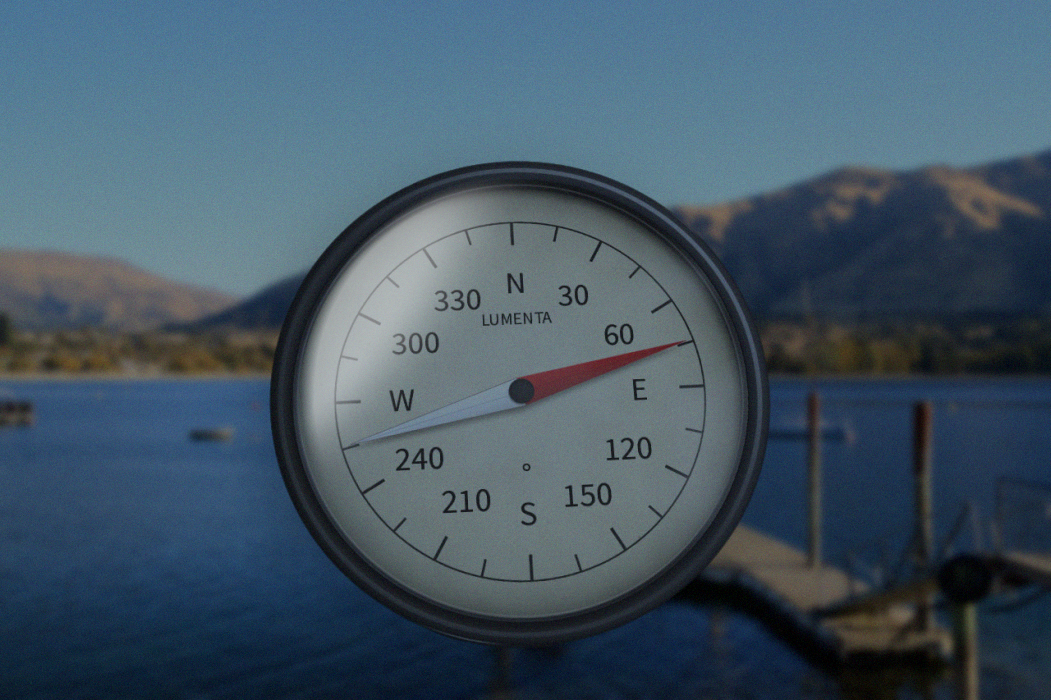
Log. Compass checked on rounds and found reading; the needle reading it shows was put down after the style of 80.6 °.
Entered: 75 °
